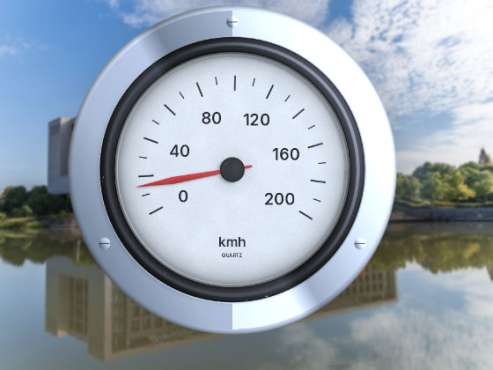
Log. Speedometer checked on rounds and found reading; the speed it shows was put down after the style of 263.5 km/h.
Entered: 15 km/h
